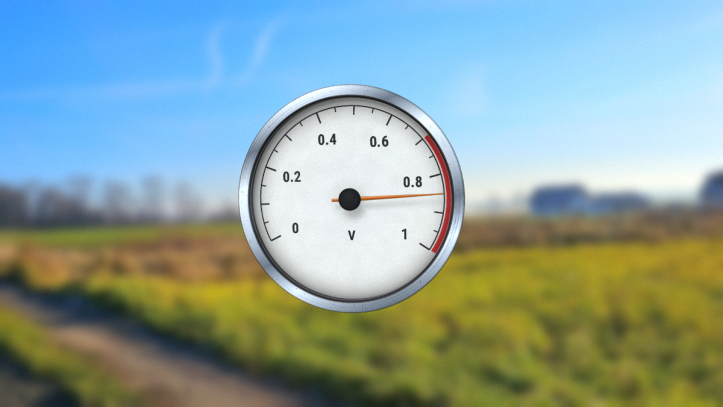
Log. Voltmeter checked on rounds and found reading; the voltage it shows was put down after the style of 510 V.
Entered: 0.85 V
